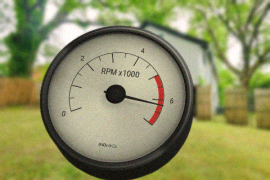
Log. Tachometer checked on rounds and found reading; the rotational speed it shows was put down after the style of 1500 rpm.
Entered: 6250 rpm
